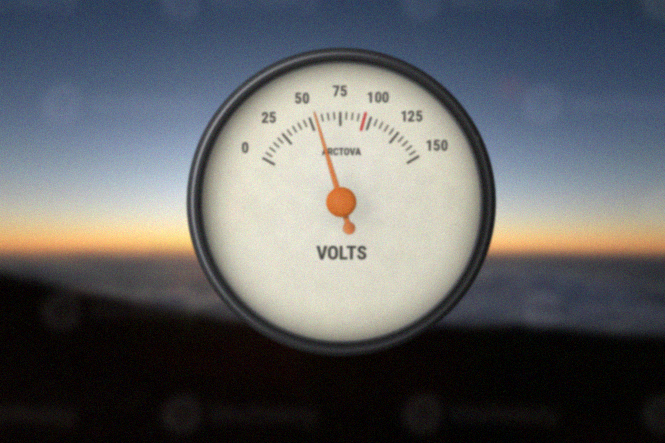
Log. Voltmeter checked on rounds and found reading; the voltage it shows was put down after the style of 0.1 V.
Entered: 55 V
